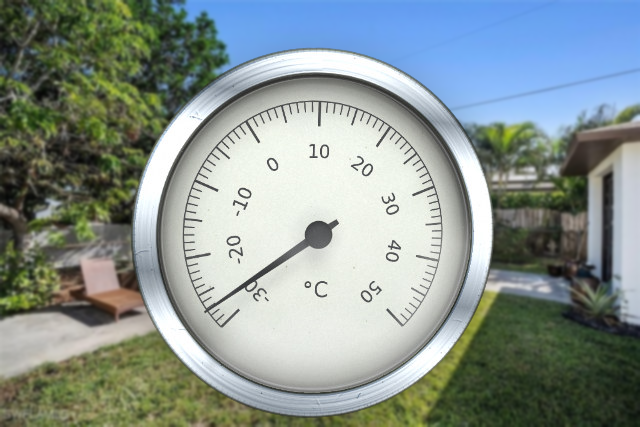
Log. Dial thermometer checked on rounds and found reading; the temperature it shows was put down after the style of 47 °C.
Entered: -27 °C
